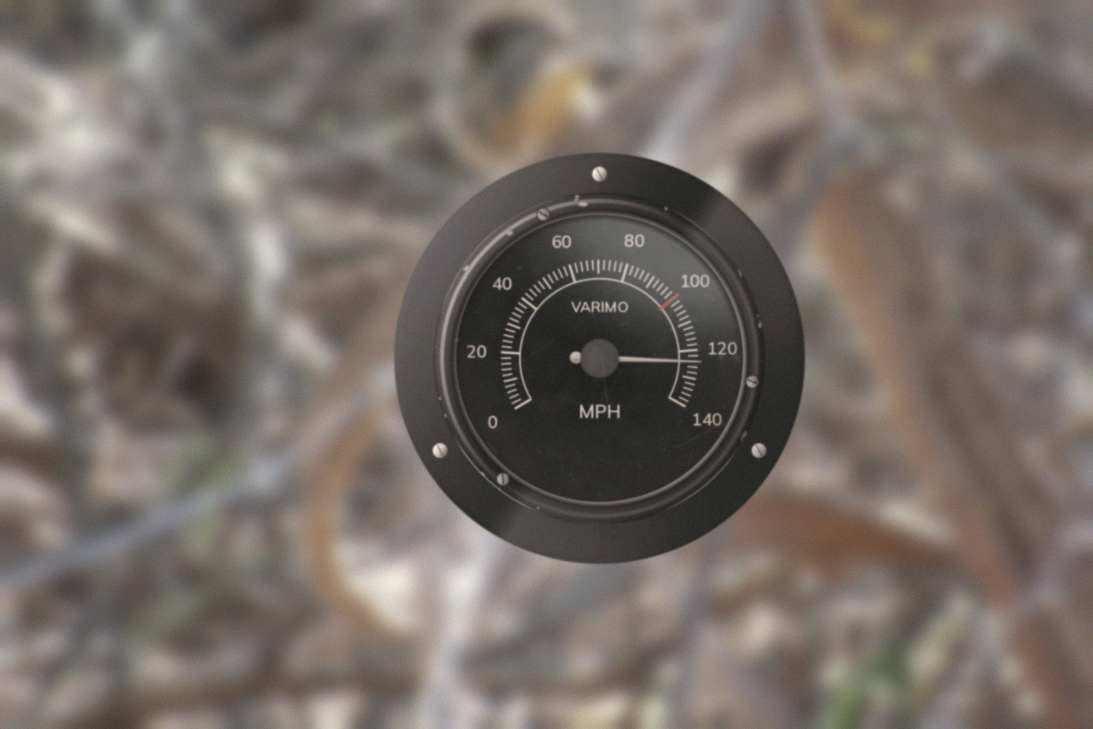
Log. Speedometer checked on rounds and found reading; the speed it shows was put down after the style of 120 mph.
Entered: 124 mph
